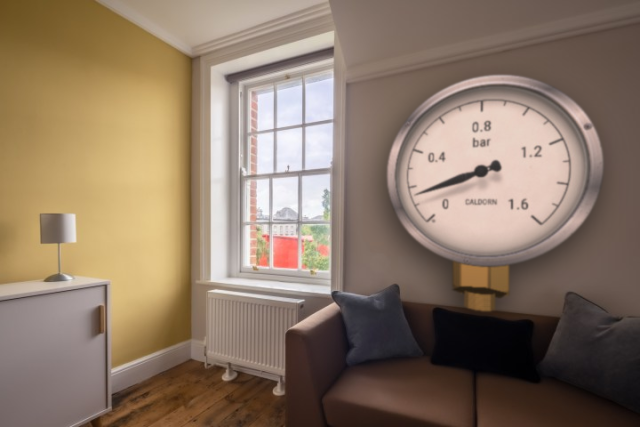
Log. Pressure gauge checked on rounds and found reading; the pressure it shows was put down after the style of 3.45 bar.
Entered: 0.15 bar
